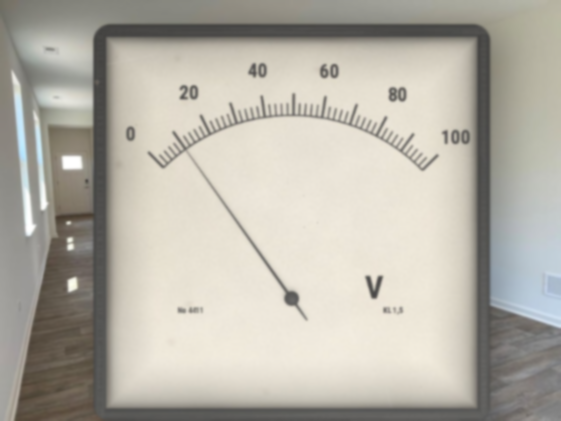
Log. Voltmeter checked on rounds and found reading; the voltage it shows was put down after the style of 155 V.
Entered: 10 V
